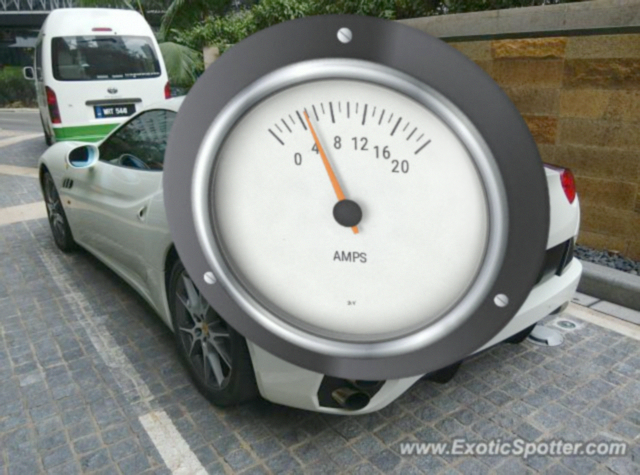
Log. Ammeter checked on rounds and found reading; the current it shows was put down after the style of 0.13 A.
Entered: 5 A
